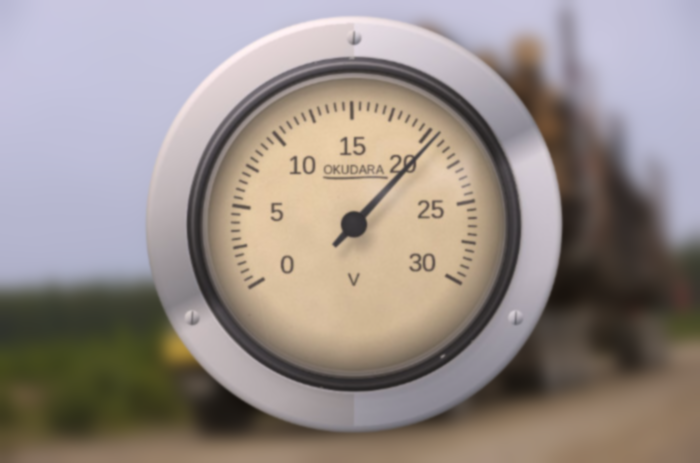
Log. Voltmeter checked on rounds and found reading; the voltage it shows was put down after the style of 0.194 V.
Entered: 20.5 V
